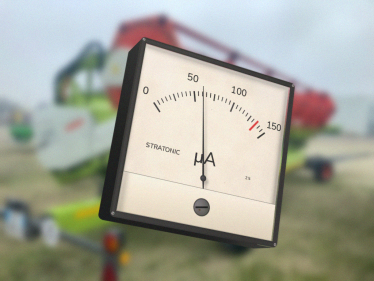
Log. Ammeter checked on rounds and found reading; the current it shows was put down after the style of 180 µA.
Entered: 60 µA
